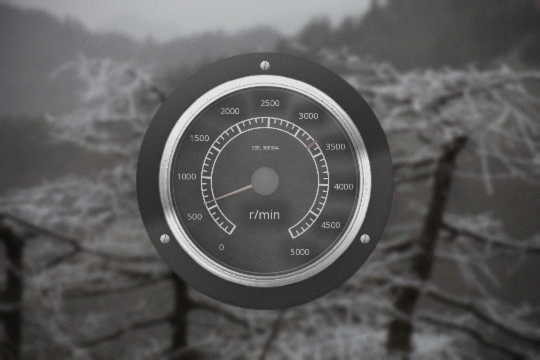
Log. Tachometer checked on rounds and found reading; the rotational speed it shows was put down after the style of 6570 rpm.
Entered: 600 rpm
